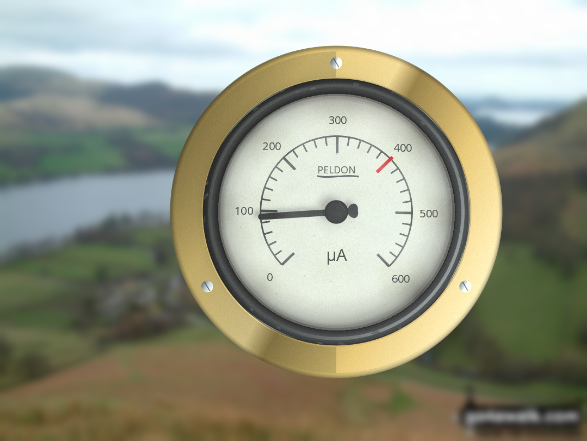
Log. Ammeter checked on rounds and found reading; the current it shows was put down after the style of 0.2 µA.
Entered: 90 µA
